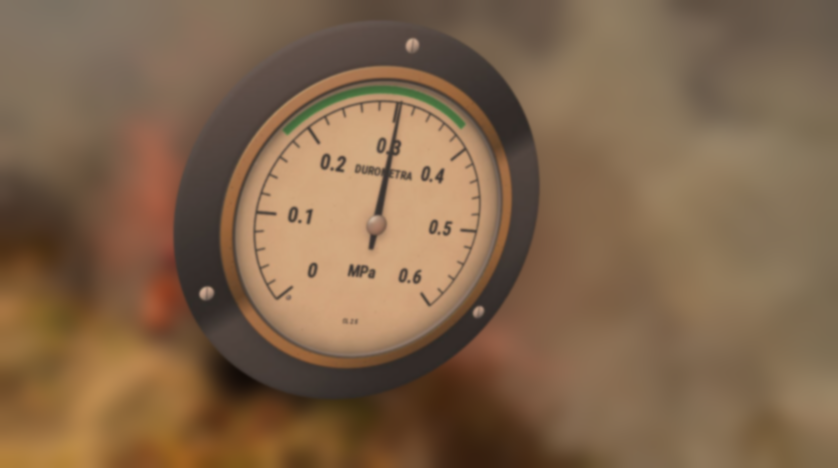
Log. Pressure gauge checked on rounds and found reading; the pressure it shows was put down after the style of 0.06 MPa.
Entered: 0.3 MPa
